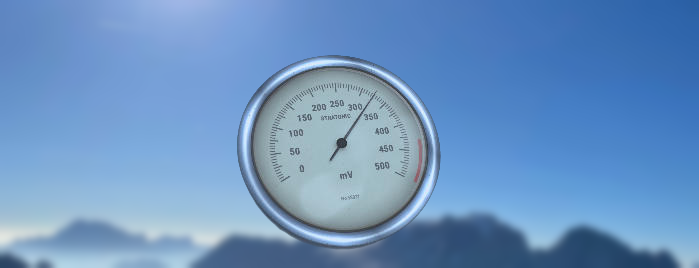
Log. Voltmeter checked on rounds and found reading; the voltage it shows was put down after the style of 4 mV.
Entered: 325 mV
